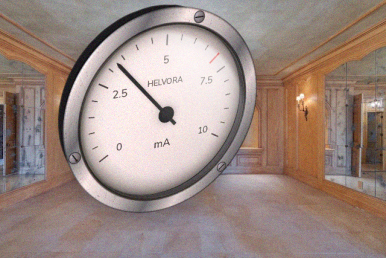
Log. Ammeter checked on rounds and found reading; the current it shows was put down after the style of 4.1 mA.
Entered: 3.25 mA
